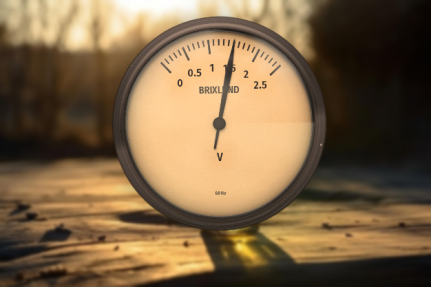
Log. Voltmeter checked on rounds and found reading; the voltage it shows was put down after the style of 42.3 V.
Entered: 1.5 V
